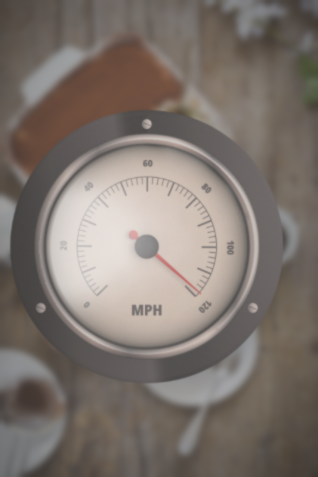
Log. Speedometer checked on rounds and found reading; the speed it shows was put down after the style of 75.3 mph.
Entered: 118 mph
